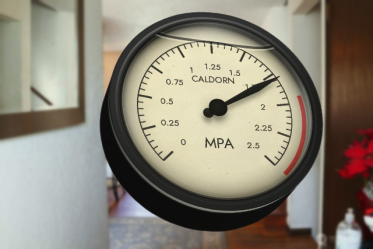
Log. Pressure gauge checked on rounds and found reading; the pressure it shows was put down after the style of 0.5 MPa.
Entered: 1.8 MPa
